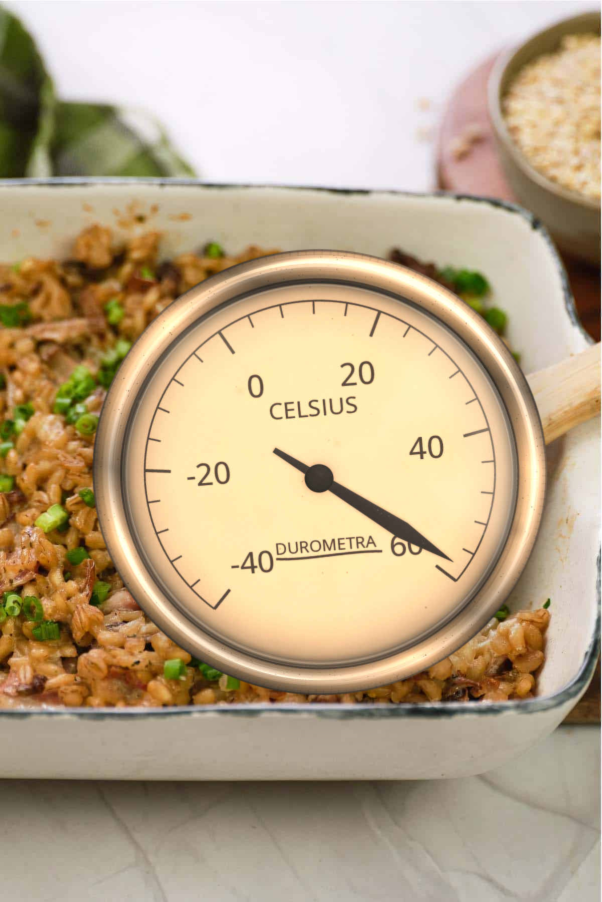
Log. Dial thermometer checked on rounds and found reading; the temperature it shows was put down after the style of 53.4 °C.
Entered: 58 °C
